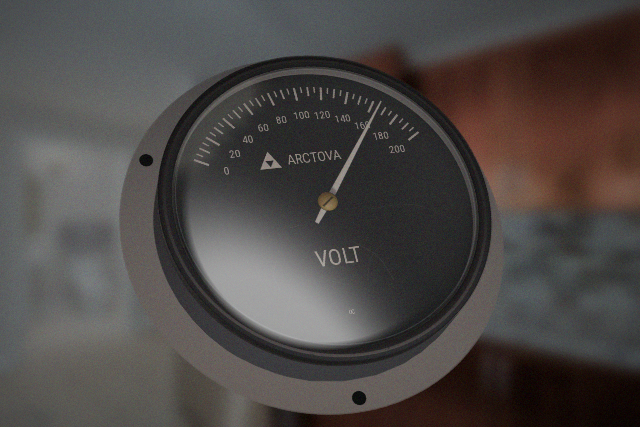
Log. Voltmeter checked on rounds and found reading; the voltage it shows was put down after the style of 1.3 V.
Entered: 165 V
